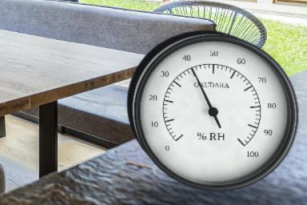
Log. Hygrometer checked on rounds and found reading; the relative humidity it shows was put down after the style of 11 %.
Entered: 40 %
